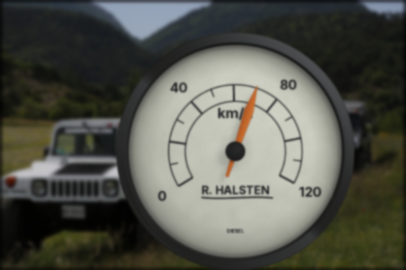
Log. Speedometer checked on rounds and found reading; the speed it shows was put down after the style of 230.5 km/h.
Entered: 70 km/h
